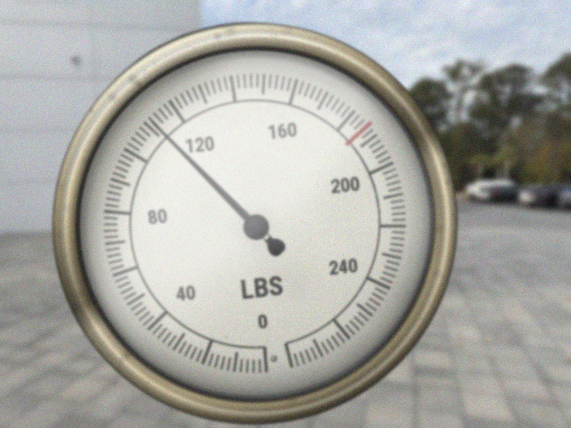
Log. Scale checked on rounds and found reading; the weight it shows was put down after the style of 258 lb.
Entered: 112 lb
